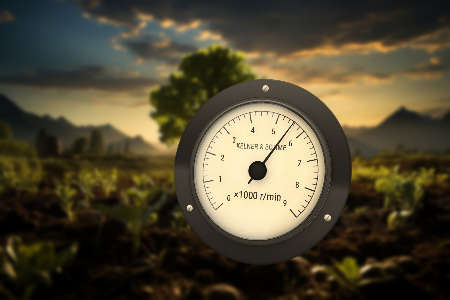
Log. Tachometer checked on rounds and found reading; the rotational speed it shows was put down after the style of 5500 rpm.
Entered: 5600 rpm
